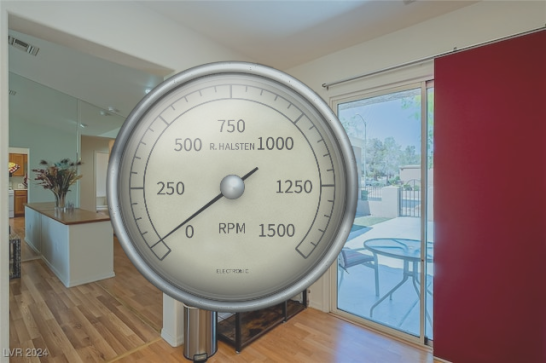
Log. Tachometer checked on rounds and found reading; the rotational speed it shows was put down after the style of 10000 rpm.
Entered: 50 rpm
